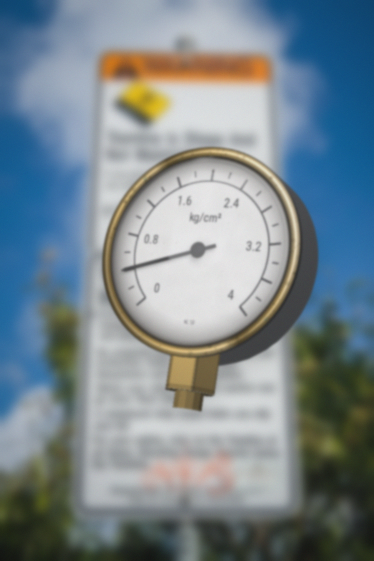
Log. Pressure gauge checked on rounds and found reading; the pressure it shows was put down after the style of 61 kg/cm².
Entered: 0.4 kg/cm²
